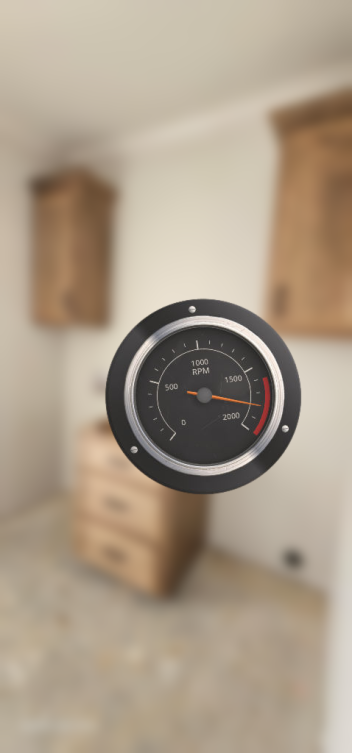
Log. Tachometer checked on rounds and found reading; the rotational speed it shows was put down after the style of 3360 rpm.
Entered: 1800 rpm
